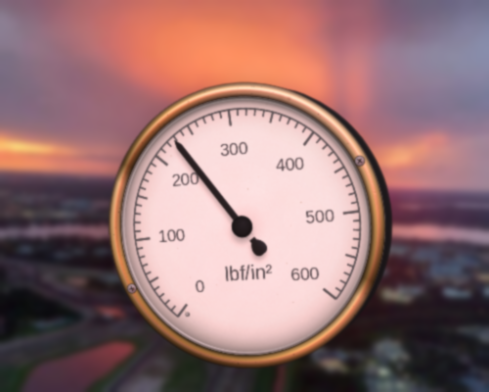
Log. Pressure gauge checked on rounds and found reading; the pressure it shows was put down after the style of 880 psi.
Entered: 230 psi
